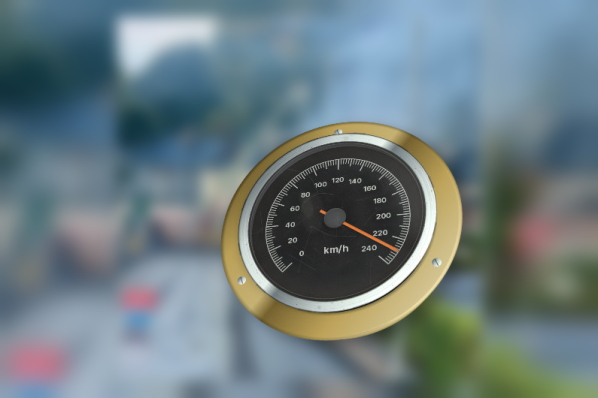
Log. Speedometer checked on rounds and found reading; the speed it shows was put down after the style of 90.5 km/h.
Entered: 230 km/h
